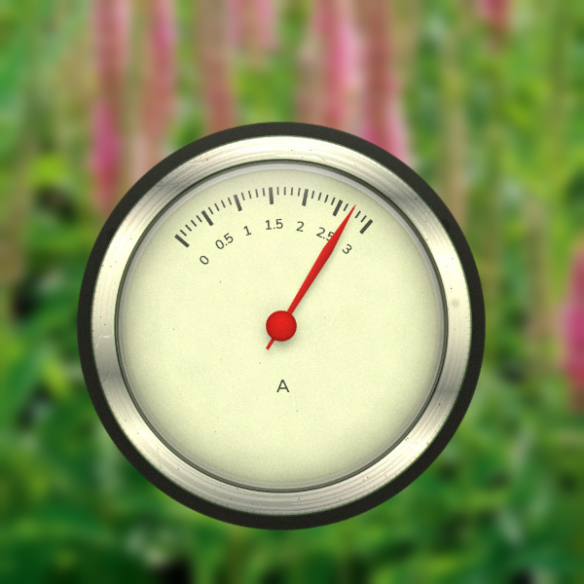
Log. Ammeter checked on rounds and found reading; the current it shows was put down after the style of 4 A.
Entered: 2.7 A
